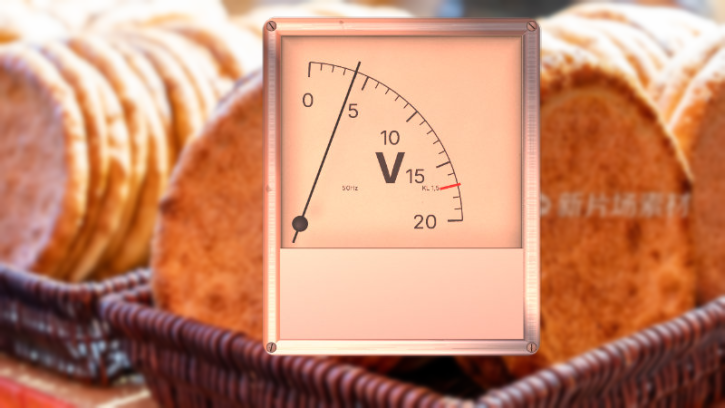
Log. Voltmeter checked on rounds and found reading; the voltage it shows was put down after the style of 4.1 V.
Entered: 4 V
